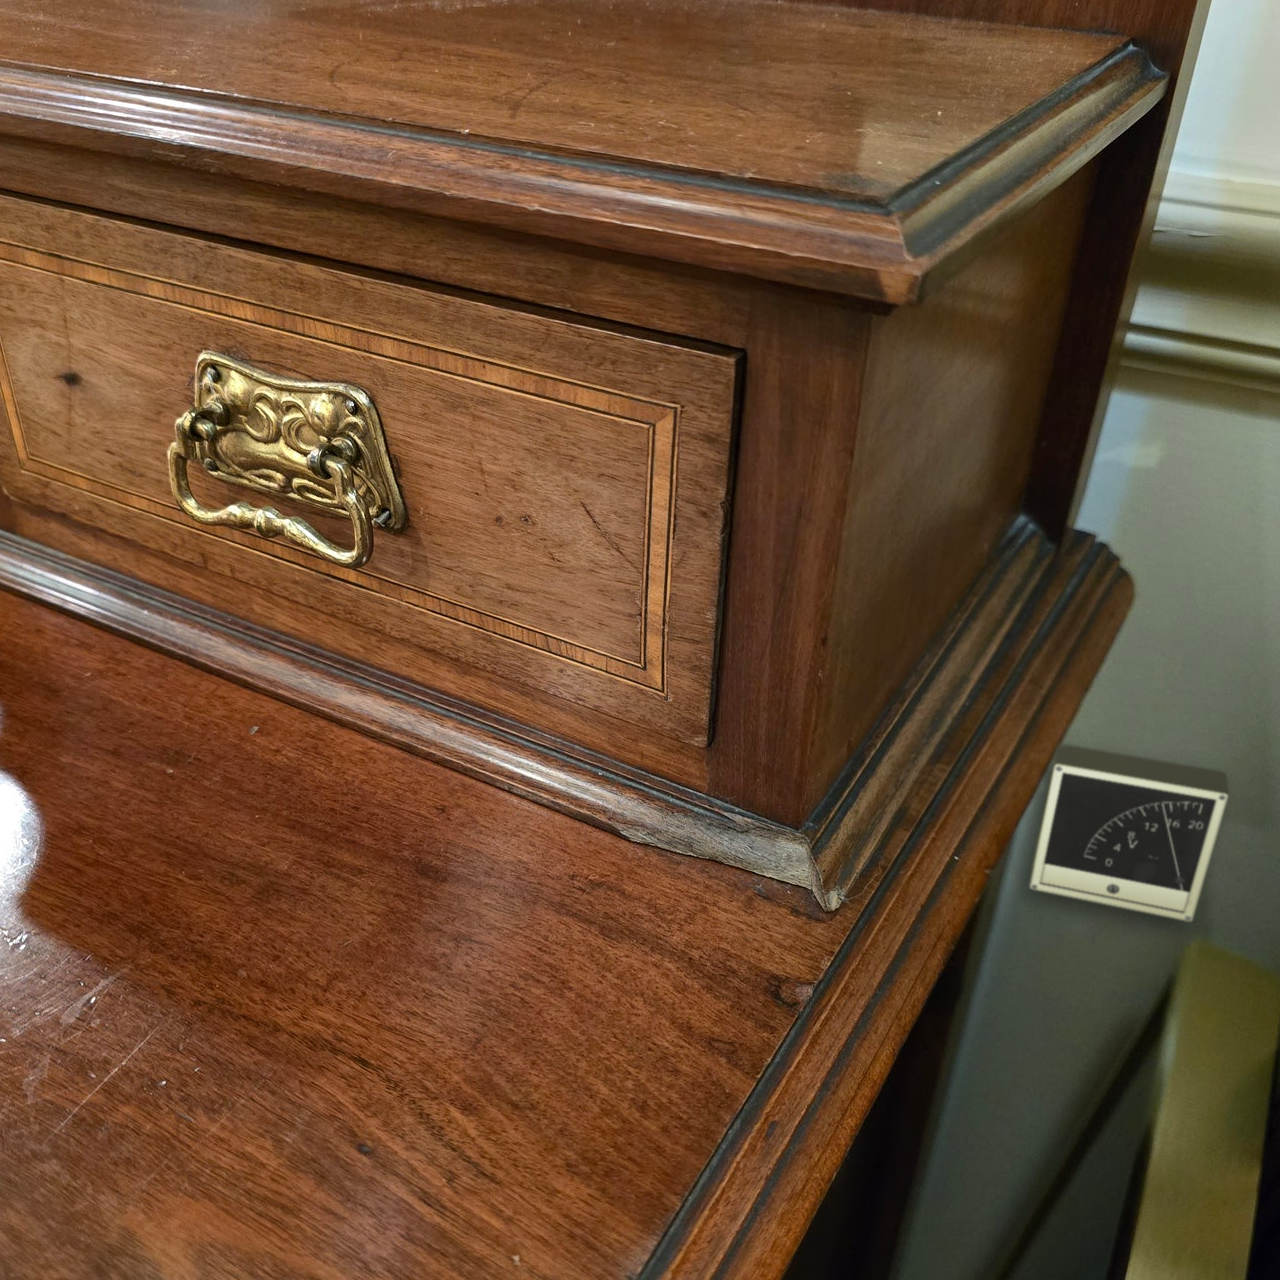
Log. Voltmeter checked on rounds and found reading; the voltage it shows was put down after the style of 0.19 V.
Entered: 15 V
